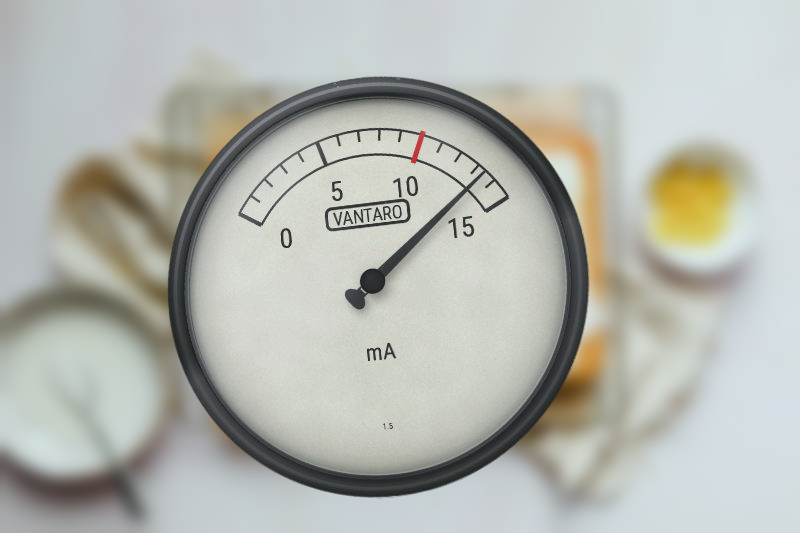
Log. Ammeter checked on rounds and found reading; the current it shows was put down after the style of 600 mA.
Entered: 13.5 mA
